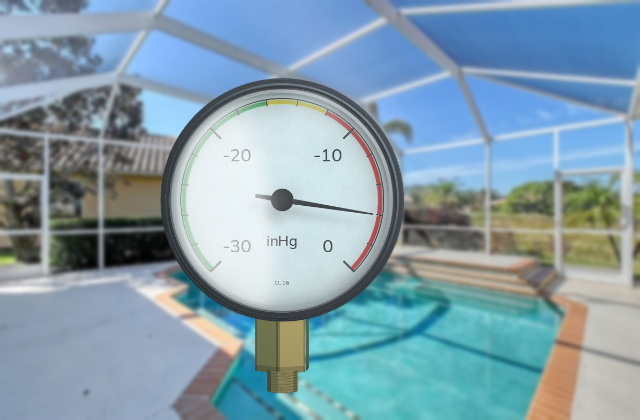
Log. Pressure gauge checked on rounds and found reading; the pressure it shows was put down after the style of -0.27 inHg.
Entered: -4 inHg
